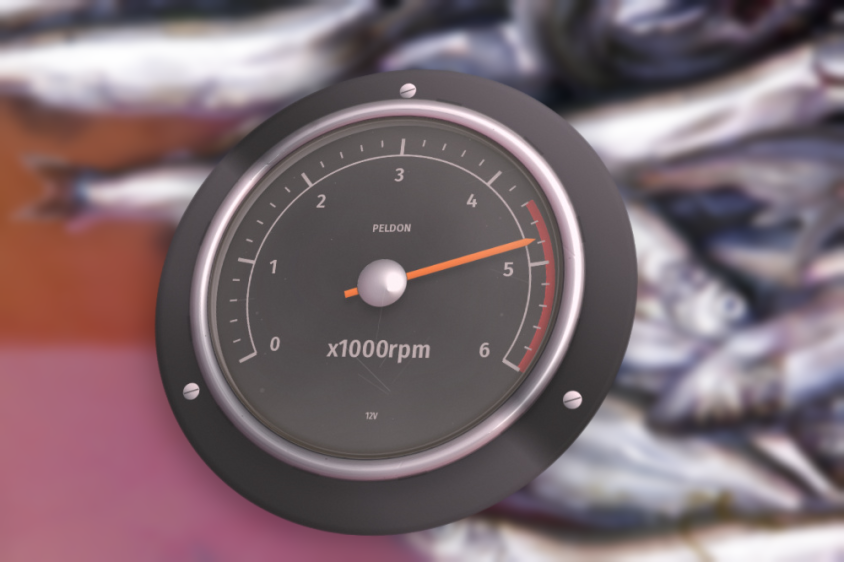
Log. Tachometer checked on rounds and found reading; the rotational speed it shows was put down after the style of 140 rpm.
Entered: 4800 rpm
